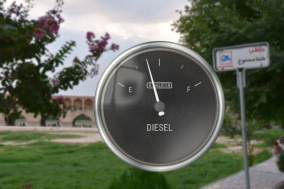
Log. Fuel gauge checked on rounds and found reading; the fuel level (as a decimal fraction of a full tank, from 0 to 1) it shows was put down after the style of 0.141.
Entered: 0.375
